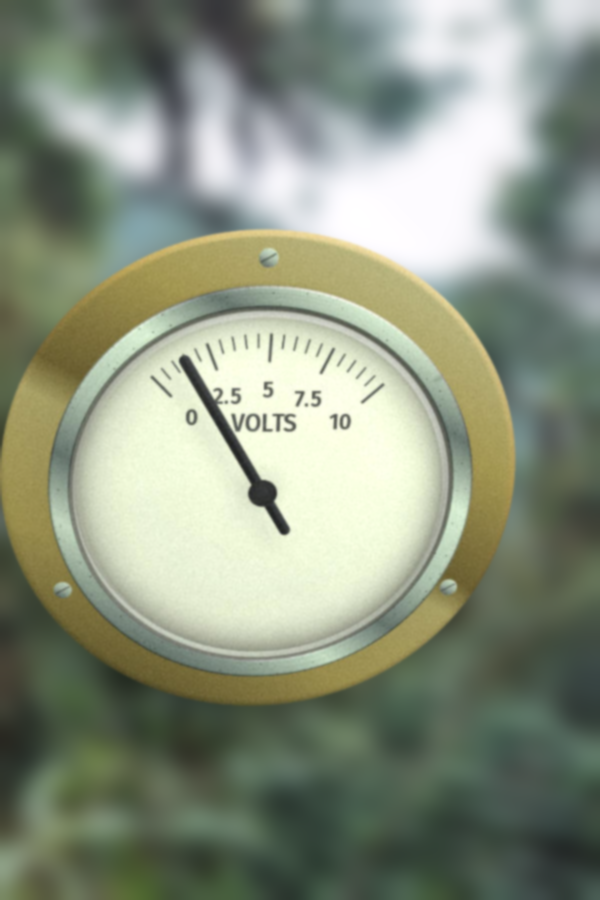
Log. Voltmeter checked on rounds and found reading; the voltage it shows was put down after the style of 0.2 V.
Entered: 1.5 V
